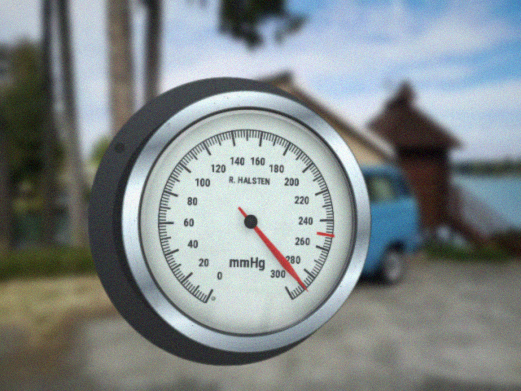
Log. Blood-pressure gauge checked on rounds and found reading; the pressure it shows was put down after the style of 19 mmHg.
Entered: 290 mmHg
